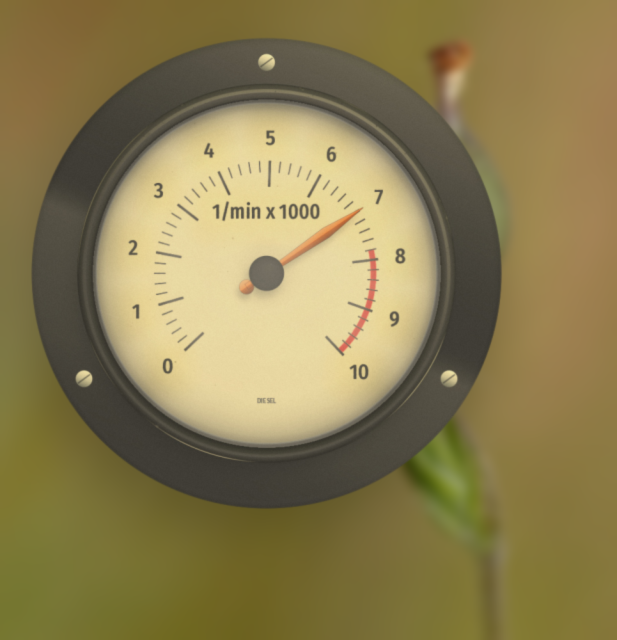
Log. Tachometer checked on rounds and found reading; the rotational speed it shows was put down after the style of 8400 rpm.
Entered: 7000 rpm
